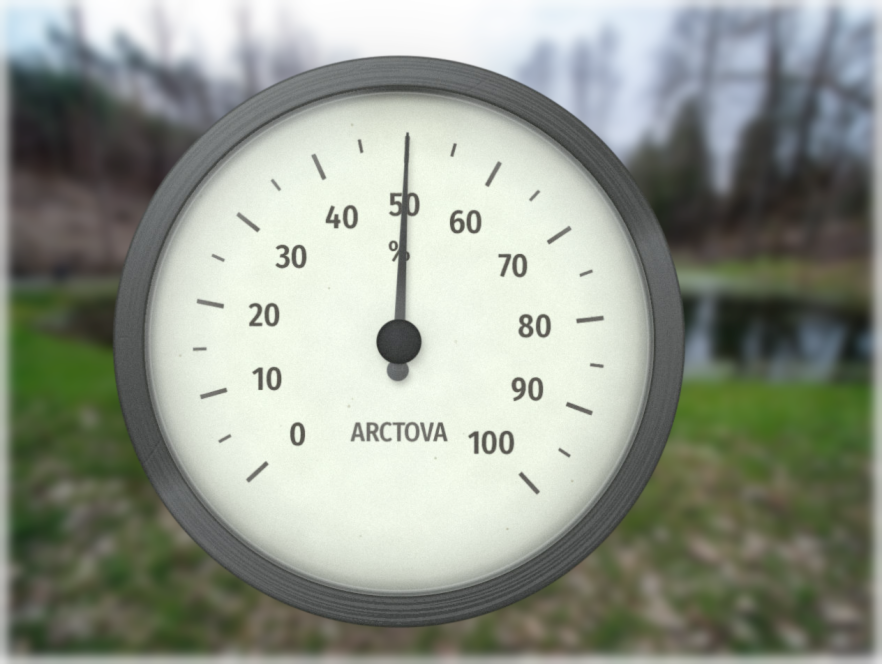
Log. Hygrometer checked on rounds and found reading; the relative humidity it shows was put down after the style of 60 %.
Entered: 50 %
